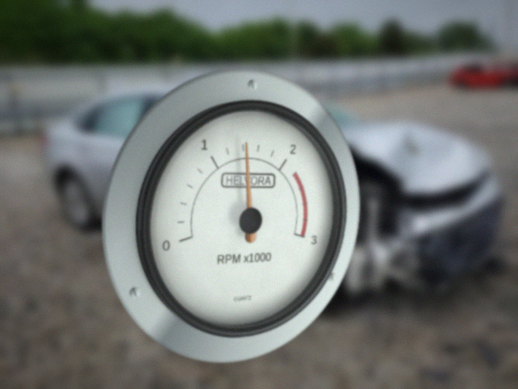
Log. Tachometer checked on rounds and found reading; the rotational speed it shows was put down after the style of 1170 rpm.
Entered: 1400 rpm
